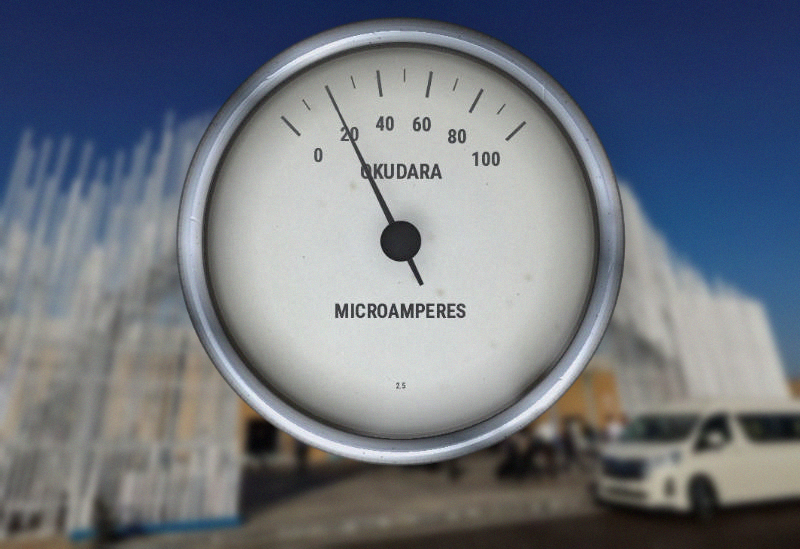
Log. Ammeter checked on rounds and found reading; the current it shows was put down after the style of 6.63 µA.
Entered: 20 µA
